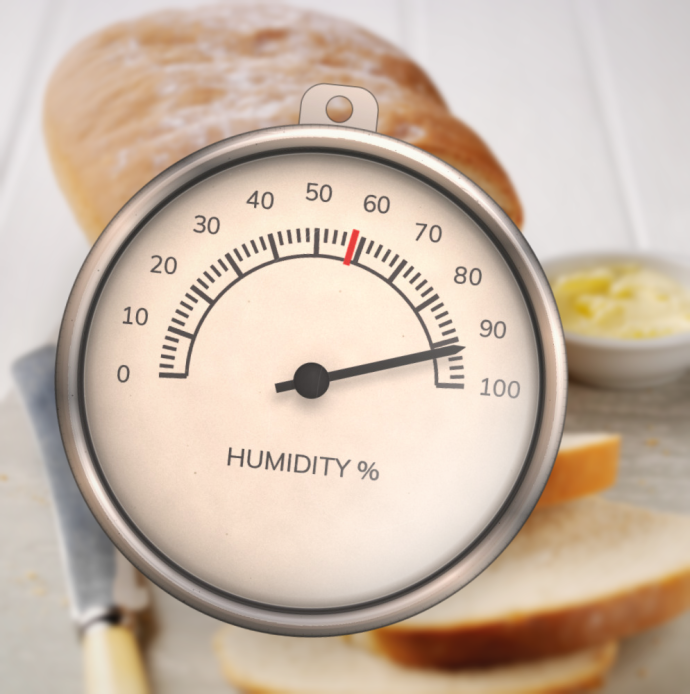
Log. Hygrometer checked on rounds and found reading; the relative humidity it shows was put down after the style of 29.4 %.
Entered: 92 %
